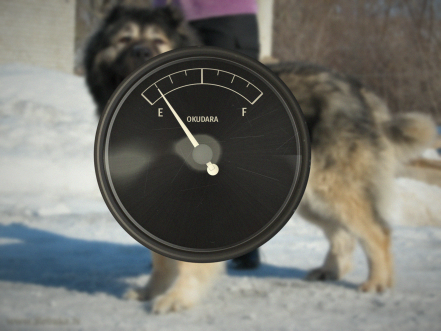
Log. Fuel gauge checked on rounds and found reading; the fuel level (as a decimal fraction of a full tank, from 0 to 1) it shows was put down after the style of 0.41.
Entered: 0.125
